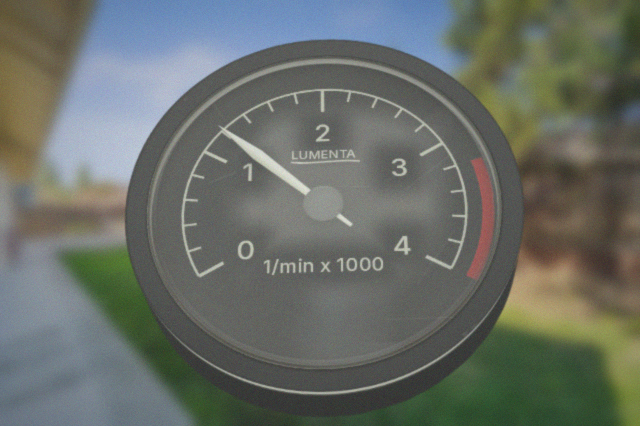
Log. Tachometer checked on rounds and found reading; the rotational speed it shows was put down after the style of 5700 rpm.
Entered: 1200 rpm
